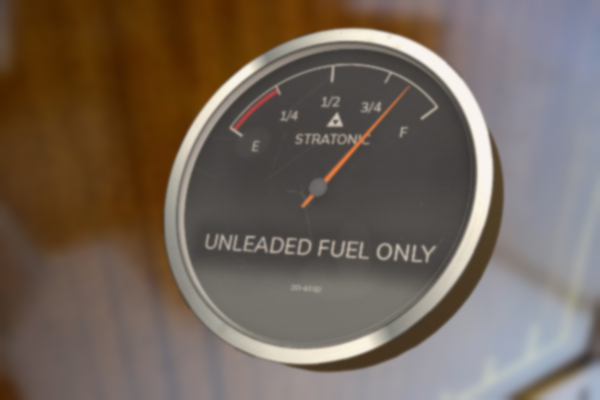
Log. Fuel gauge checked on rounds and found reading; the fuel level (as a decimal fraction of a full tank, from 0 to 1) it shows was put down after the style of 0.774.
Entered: 0.875
